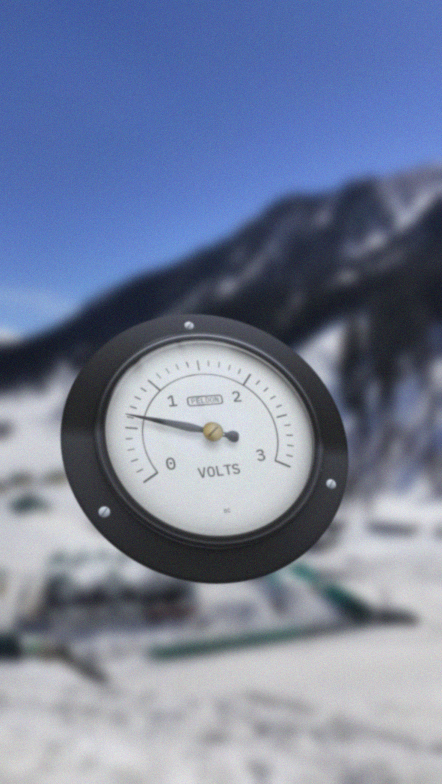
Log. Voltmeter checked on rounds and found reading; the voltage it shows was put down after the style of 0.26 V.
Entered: 0.6 V
